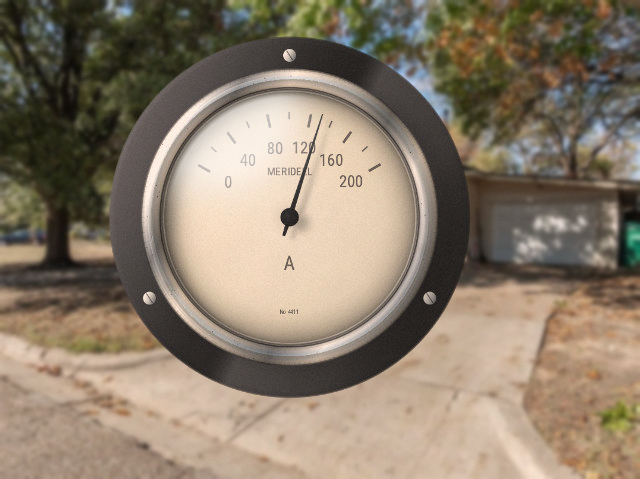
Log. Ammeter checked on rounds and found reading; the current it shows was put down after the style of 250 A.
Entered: 130 A
